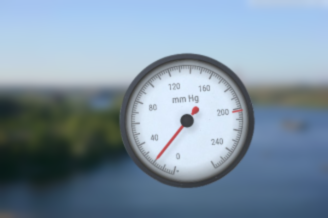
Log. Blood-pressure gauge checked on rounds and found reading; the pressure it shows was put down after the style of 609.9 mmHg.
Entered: 20 mmHg
